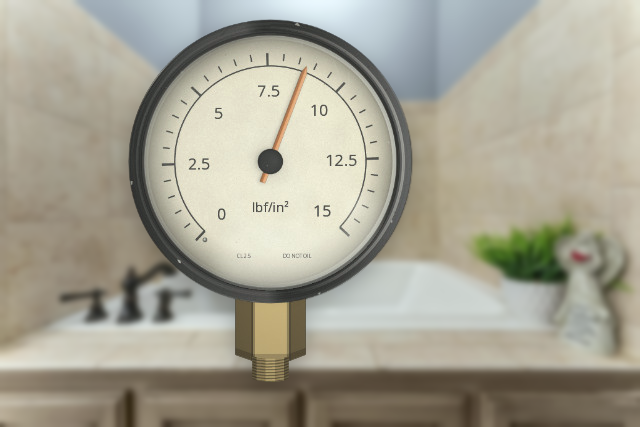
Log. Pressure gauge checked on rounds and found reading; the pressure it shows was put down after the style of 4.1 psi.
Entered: 8.75 psi
